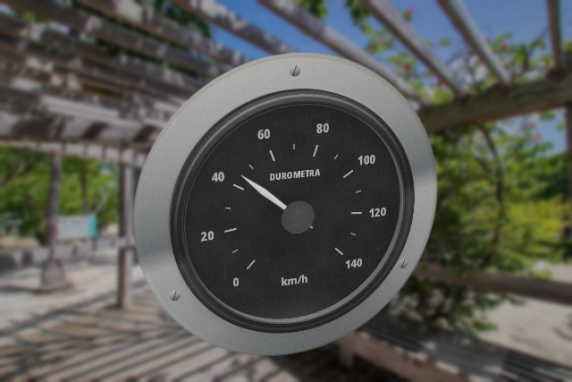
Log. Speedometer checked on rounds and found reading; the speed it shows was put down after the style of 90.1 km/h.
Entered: 45 km/h
